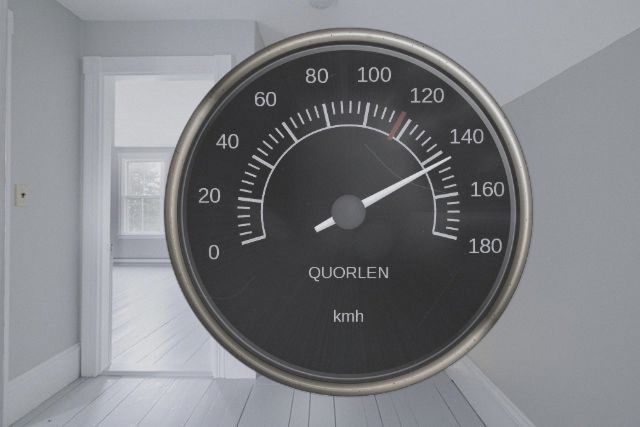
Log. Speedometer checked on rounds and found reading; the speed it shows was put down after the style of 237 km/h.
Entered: 144 km/h
